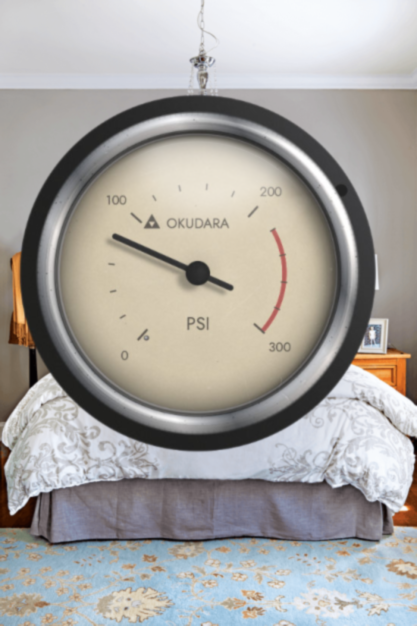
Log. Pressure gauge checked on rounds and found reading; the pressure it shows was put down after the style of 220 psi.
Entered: 80 psi
